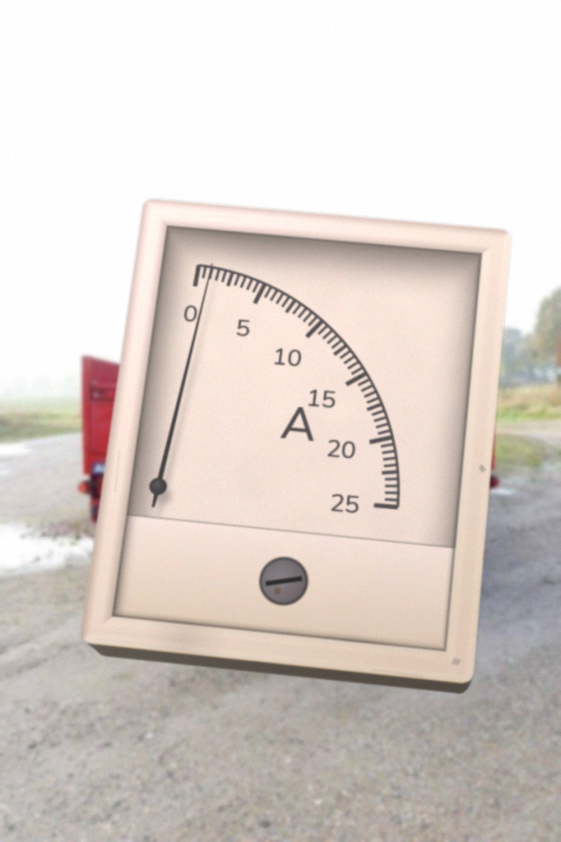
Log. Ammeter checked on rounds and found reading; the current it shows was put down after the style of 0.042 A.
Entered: 1 A
